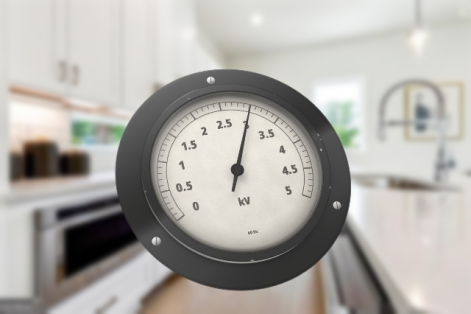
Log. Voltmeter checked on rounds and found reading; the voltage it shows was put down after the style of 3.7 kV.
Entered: 3 kV
